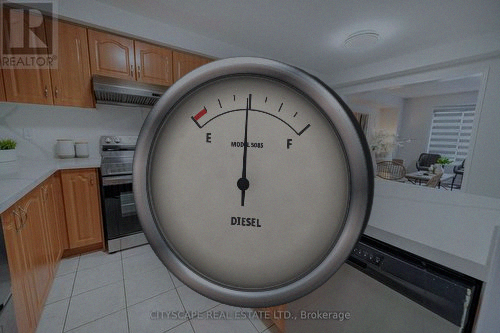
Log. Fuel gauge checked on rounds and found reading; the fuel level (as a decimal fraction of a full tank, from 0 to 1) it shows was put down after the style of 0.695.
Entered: 0.5
